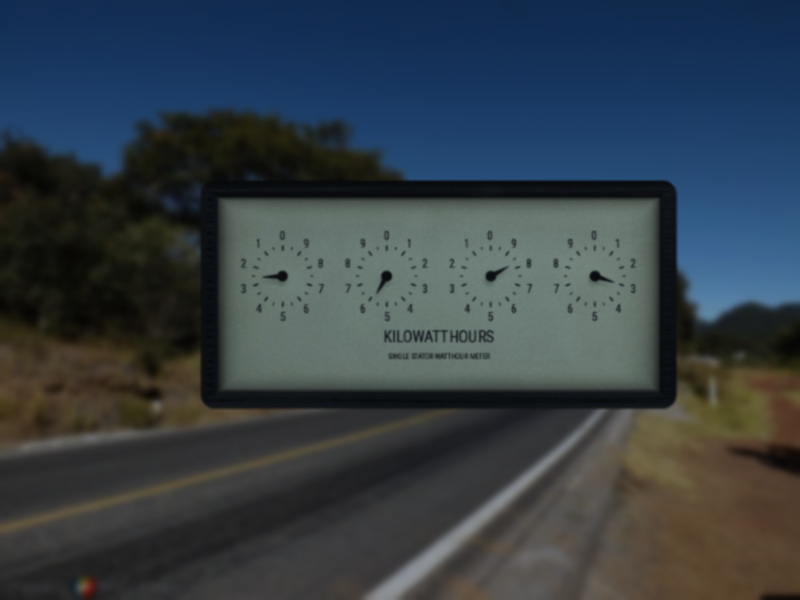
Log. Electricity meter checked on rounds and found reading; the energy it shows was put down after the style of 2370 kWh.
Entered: 2583 kWh
